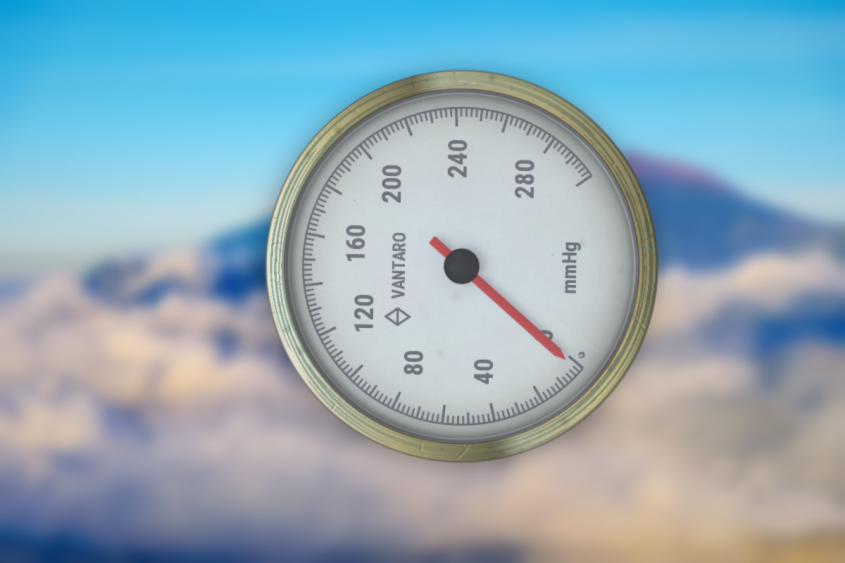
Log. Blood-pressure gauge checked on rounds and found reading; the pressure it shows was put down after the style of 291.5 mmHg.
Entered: 2 mmHg
